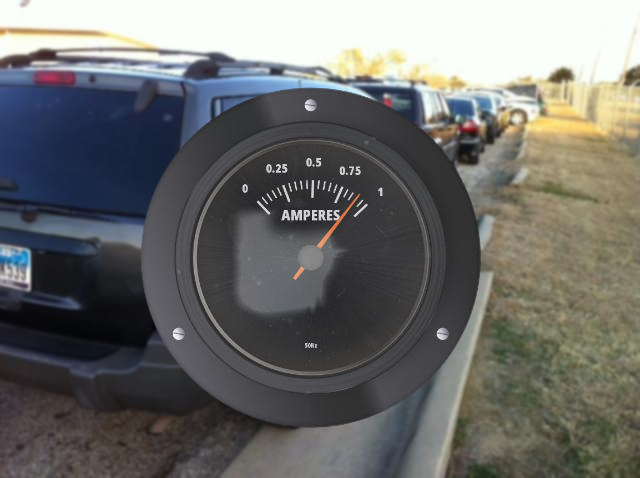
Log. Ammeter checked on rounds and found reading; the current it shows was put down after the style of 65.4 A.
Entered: 0.9 A
